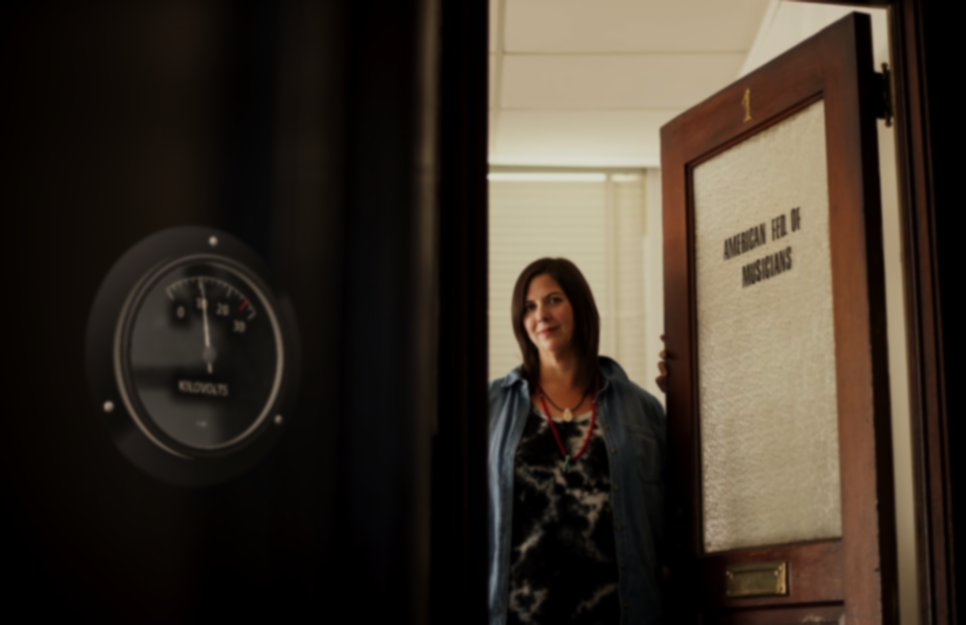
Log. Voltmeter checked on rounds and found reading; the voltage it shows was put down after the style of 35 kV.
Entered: 10 kV
